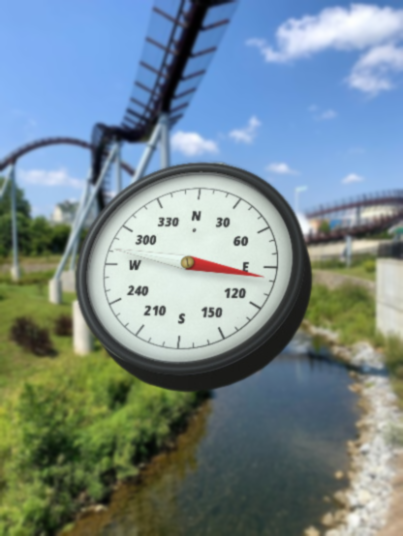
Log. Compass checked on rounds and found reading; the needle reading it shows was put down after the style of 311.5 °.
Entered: 100 °
